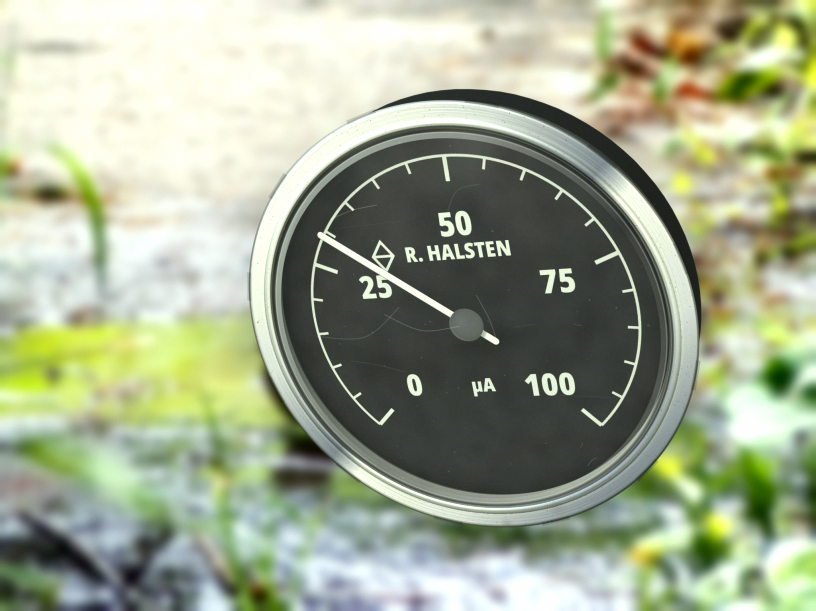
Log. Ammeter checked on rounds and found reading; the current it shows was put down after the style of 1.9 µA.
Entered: 30 µA
